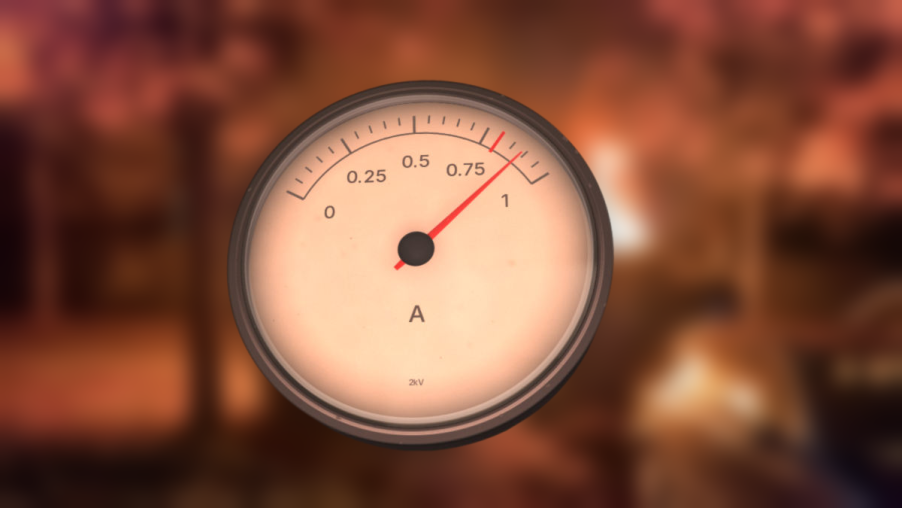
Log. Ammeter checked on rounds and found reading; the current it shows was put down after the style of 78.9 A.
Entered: 0.9 A
